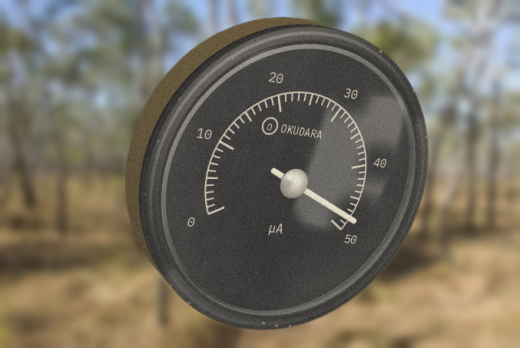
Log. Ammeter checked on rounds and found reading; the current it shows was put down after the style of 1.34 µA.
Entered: 48 µA
